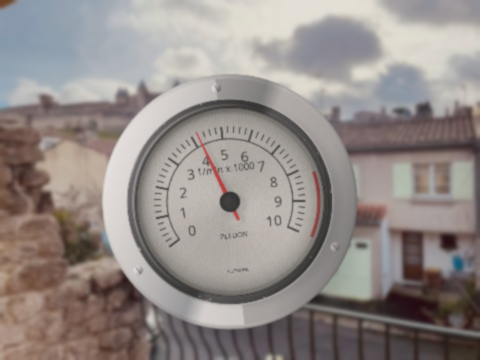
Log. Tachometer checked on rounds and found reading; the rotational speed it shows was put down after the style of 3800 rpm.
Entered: 4200 rpm
